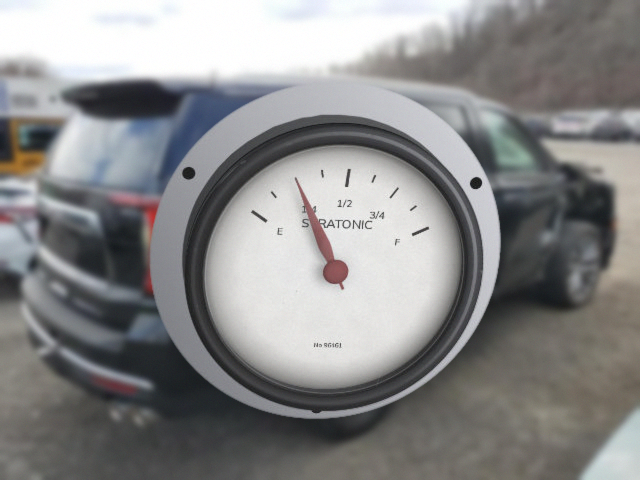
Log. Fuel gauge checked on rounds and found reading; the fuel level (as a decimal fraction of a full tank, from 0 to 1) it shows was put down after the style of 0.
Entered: 0.25
